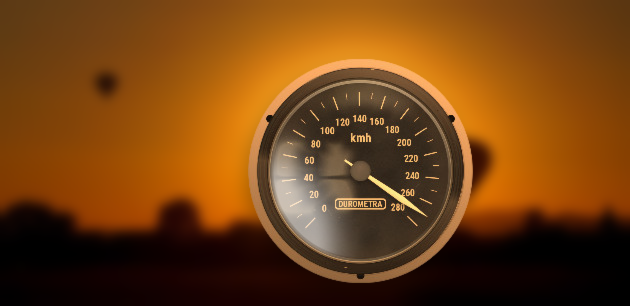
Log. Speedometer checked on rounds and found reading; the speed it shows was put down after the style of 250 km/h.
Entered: 270 km/h
